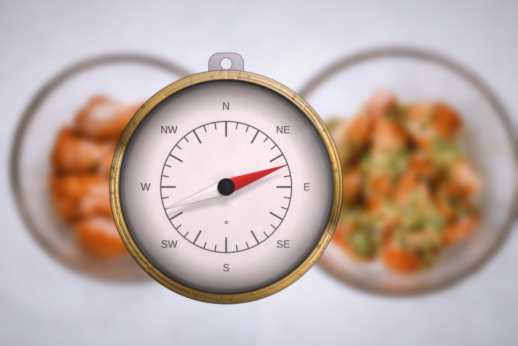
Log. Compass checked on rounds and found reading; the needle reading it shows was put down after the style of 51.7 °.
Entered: 70 °
